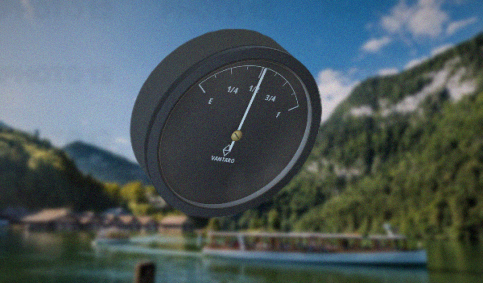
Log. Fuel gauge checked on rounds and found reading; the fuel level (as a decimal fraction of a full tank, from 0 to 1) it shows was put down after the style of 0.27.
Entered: 0.5
